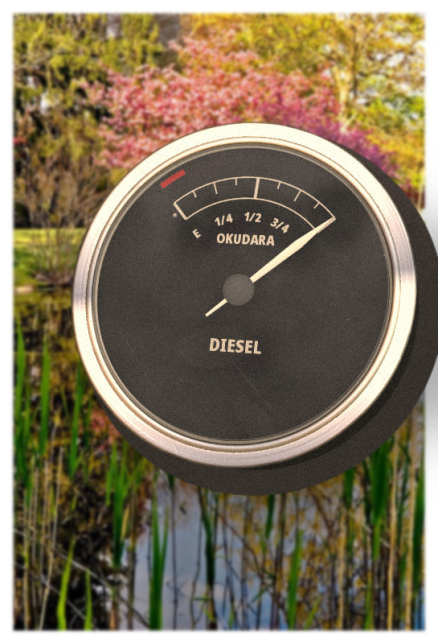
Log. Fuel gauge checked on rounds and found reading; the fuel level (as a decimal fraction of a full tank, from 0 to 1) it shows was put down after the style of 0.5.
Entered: 1
